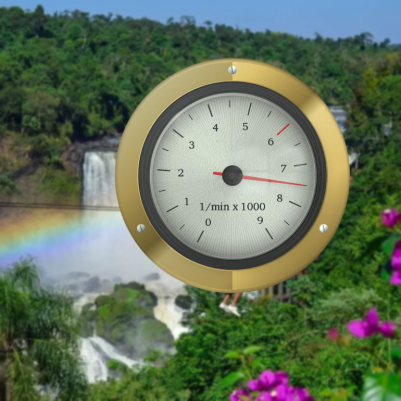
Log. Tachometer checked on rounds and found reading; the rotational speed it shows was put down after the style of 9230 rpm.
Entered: 7500 rpm
